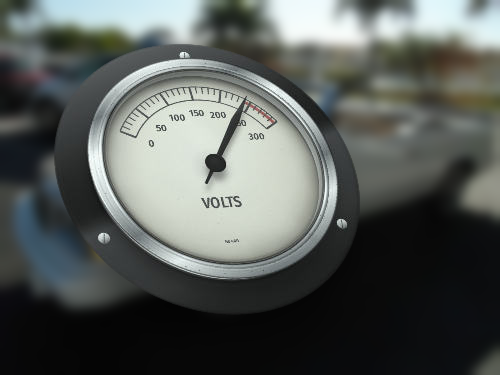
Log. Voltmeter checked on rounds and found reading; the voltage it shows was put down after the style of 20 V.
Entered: 240 V
